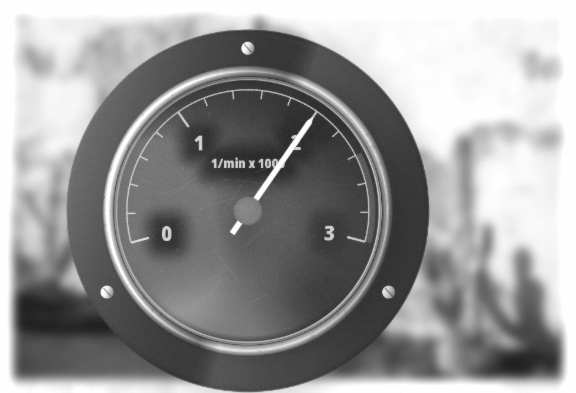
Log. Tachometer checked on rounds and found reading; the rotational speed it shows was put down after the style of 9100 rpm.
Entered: 2000 rpm
